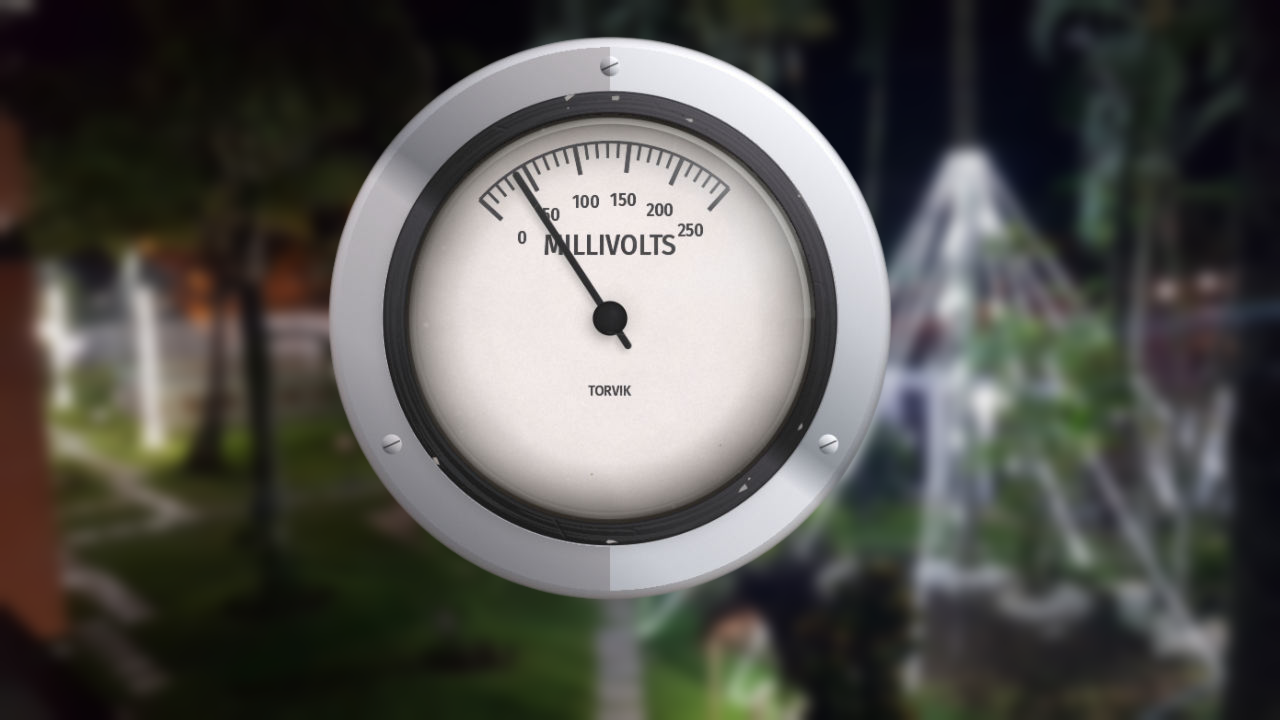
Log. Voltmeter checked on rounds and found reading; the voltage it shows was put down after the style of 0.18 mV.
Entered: 40 mV
